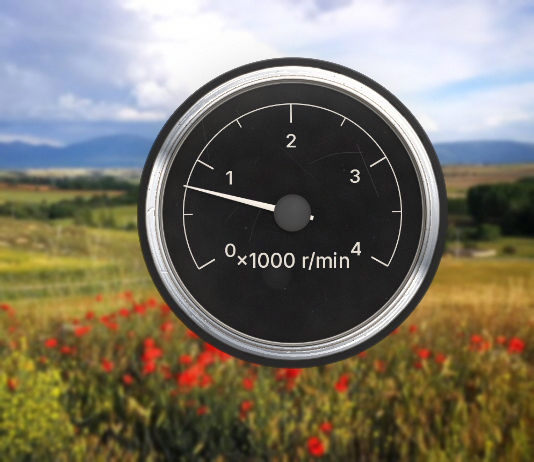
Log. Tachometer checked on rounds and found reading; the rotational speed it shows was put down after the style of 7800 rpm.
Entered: 750 rpm
